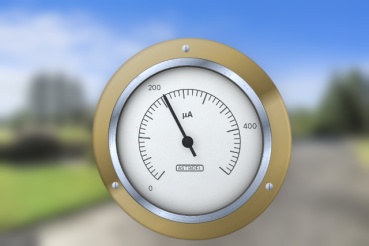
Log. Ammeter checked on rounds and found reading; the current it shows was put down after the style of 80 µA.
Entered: 210 µA
